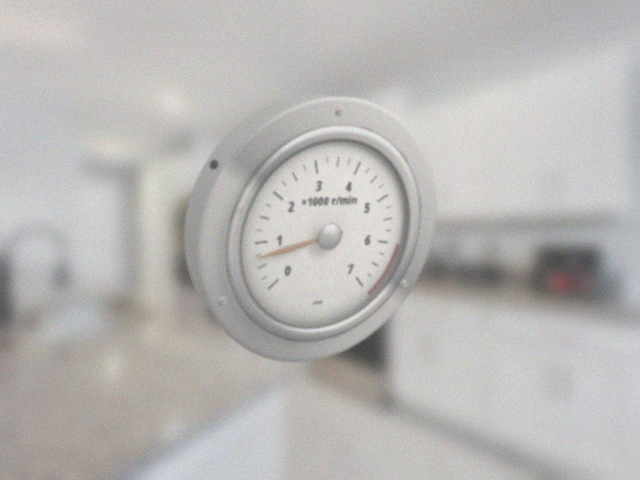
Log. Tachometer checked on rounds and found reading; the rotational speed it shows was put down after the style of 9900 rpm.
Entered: 750 rpm
